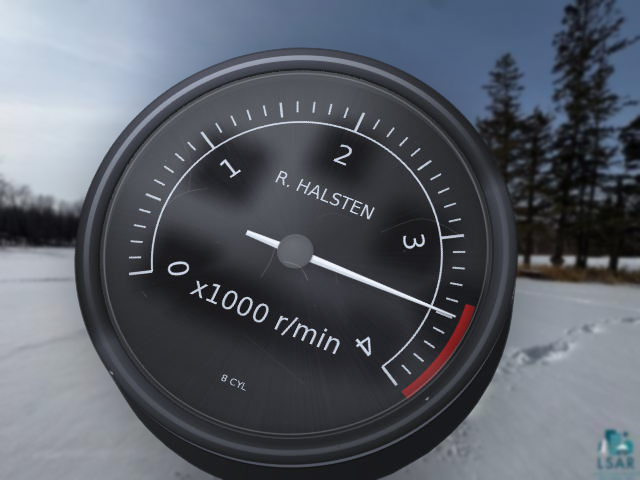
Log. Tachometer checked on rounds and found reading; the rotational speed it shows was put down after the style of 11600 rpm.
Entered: 3500 rpm
